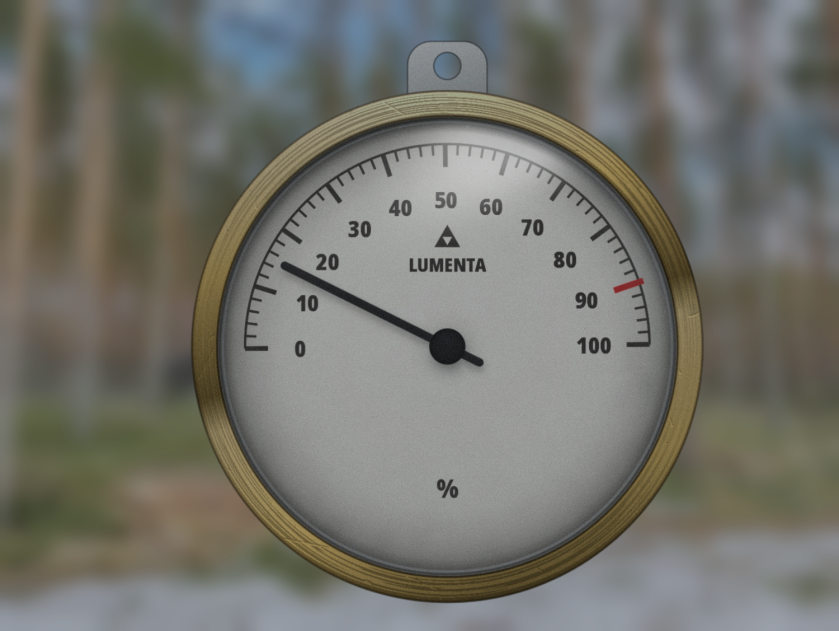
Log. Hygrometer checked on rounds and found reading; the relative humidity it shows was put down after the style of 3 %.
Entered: 15 %
